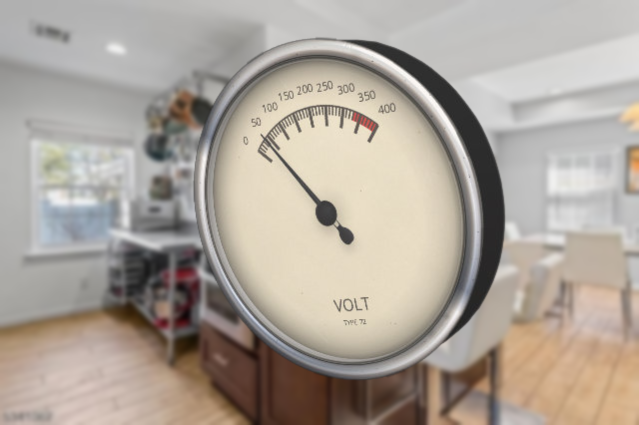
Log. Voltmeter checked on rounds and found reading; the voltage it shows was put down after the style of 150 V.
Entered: 50 V
